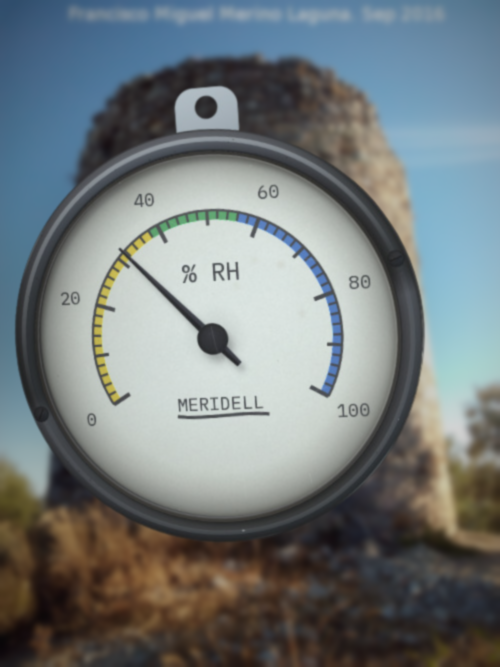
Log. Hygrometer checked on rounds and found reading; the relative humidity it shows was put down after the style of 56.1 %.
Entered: 32 %
